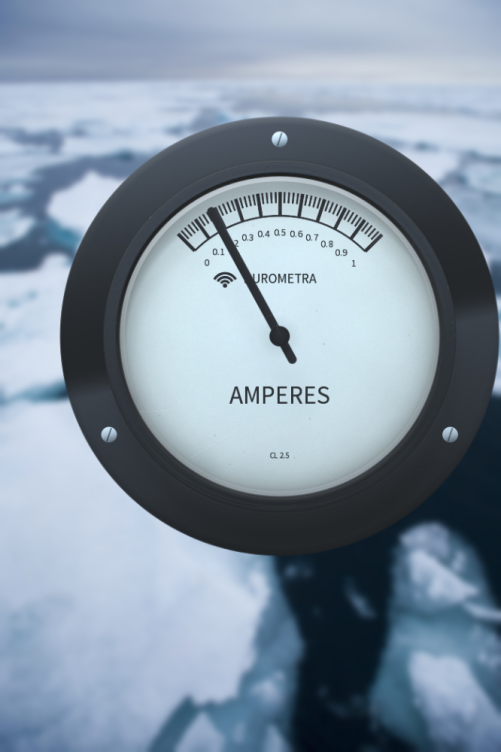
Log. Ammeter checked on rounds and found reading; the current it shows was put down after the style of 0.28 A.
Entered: 0.18 A
